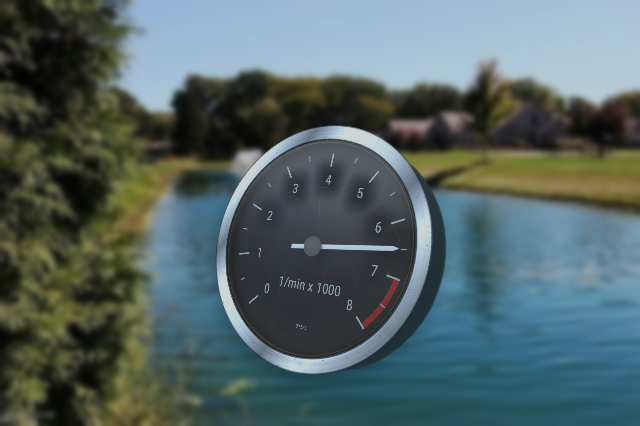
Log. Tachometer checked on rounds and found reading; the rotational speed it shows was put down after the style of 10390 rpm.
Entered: 6500 rpm
